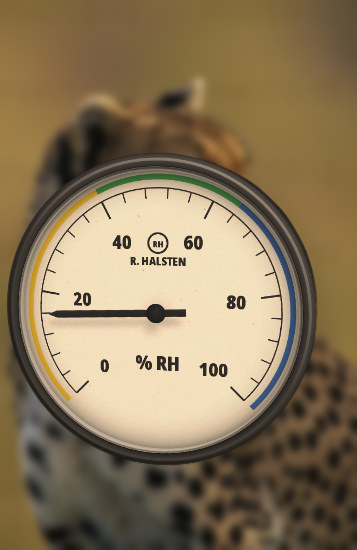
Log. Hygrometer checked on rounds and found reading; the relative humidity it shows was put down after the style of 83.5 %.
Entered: 16 %
